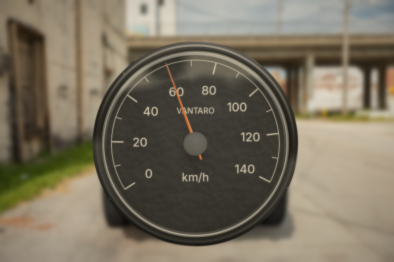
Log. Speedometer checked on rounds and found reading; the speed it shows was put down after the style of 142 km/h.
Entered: 60 km/h
